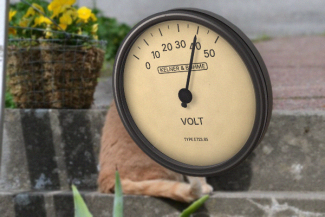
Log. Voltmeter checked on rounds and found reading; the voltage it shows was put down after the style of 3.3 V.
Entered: 40 V
